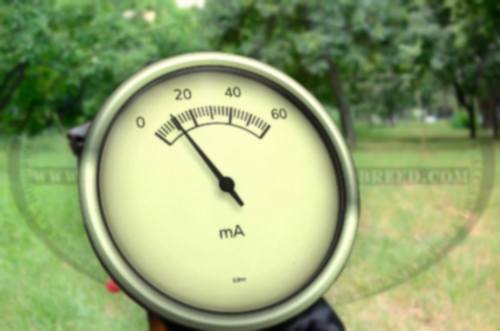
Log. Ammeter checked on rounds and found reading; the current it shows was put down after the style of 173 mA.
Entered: 10 mA
